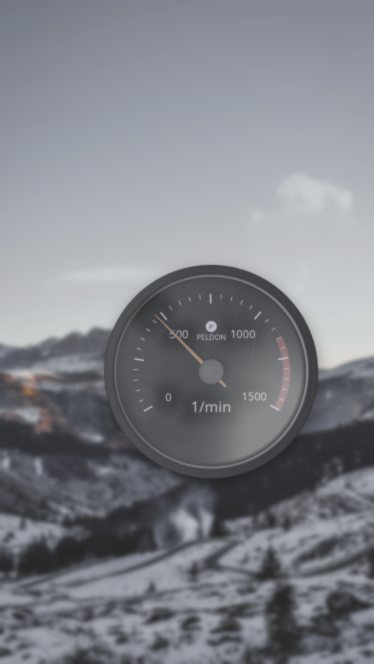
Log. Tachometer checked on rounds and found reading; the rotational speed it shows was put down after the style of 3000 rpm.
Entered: 475 rpm
